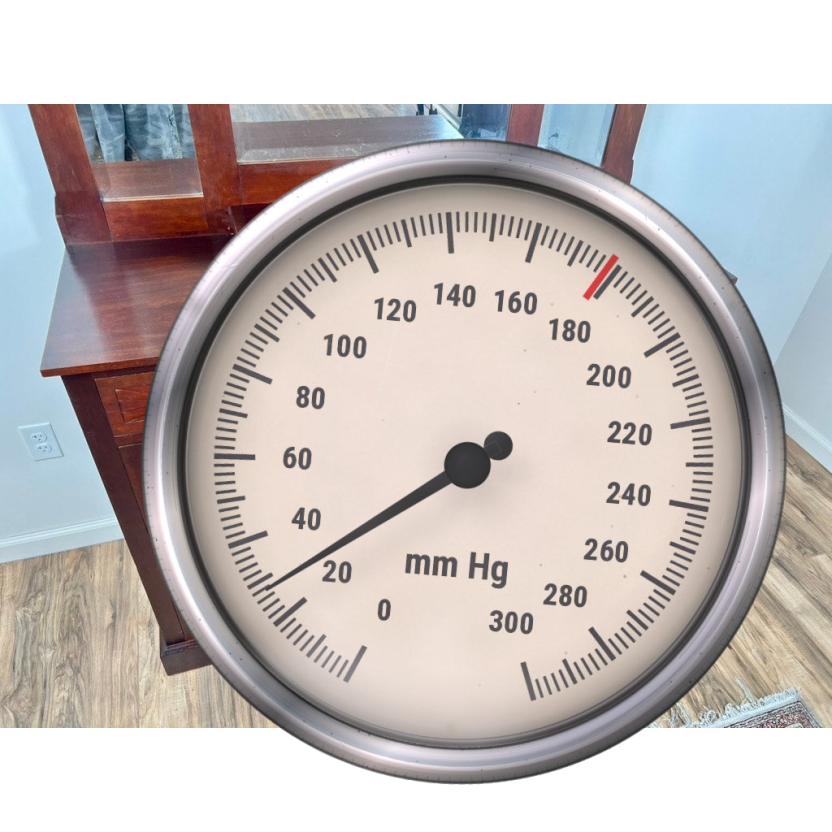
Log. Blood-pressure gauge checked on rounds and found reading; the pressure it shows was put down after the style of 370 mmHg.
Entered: 28 mmHg
